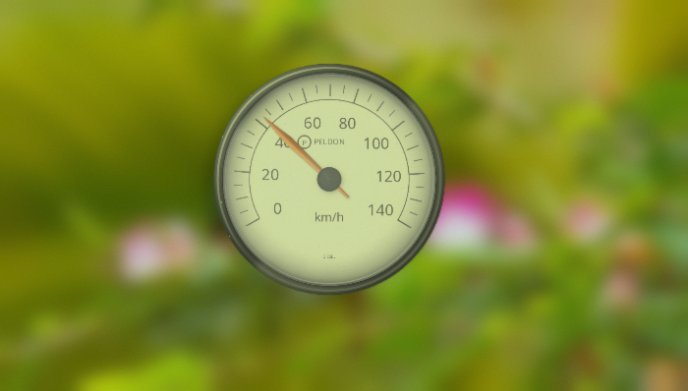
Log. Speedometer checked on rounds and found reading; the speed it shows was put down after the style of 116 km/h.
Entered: 42.5 km/h
